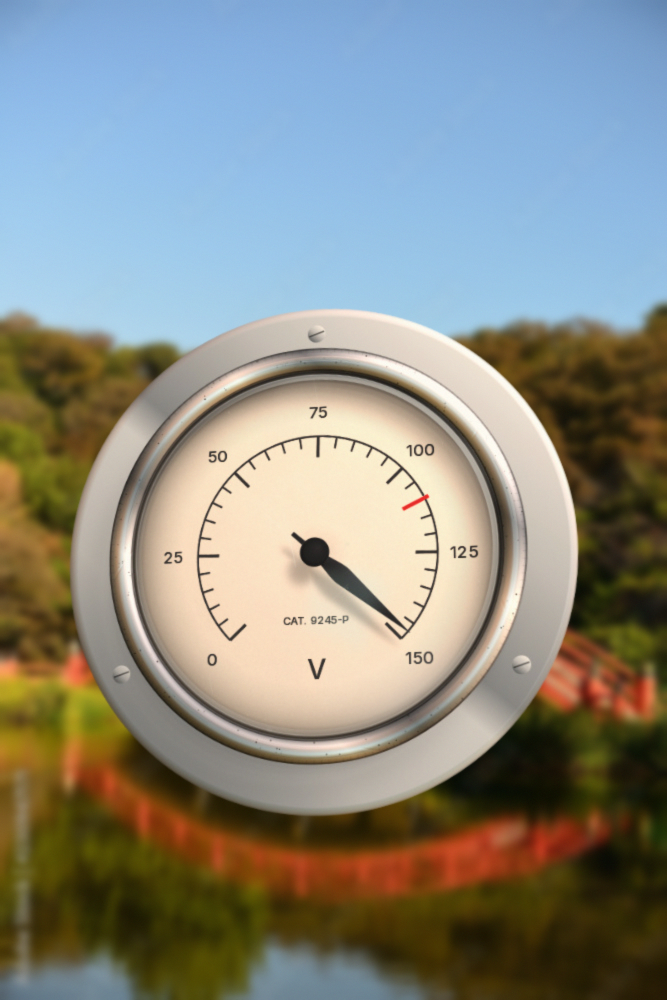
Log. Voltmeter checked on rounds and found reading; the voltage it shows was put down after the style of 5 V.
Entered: 147.5 V
